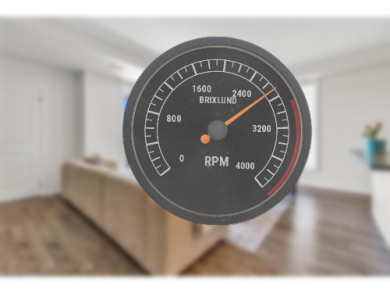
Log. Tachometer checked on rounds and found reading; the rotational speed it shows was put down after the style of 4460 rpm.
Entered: 2700 rpm
